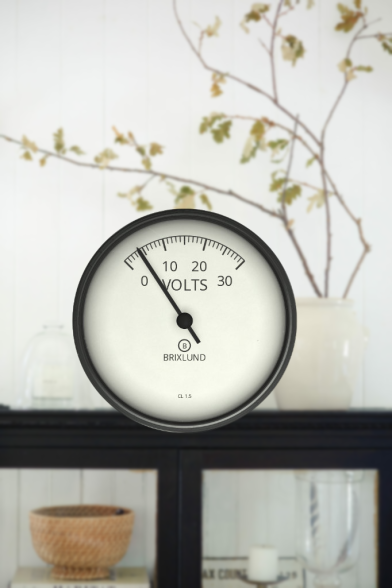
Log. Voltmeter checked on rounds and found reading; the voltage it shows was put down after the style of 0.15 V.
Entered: 4 V
